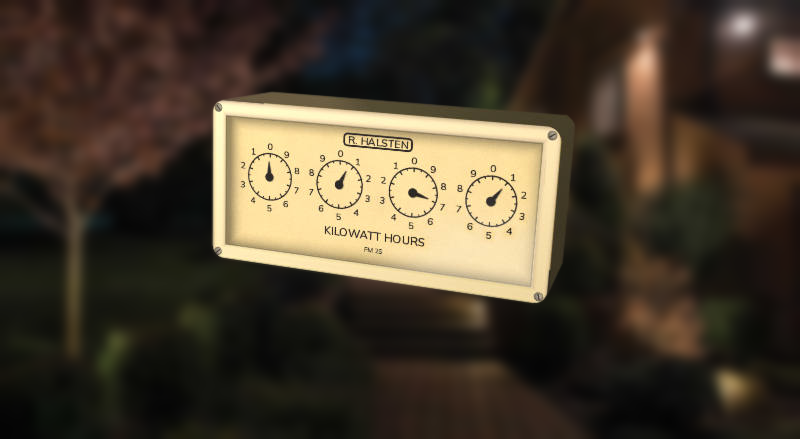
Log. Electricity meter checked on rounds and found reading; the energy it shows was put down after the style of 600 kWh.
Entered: 71 kWh
